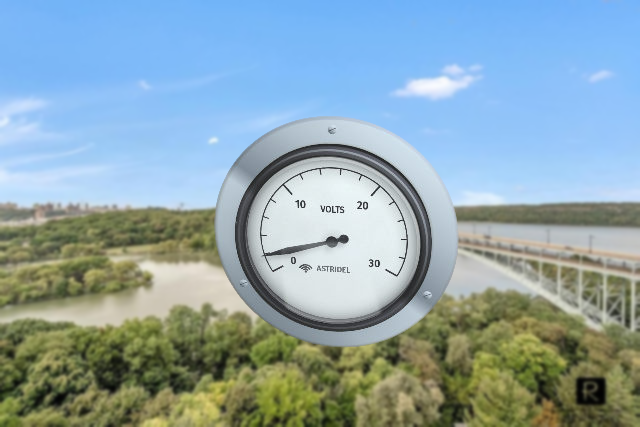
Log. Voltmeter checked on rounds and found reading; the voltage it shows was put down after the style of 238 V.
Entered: 2 V
